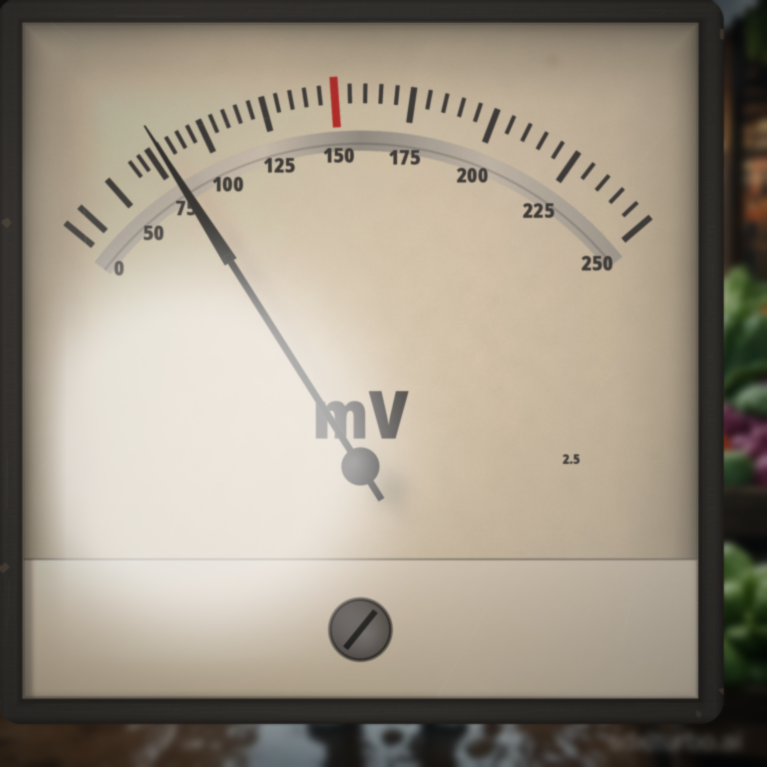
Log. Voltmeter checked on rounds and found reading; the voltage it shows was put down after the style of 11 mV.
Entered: 80 mV
